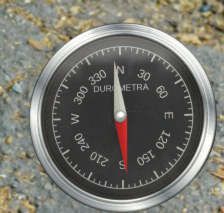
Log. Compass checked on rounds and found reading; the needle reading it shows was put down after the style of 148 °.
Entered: 175 °
